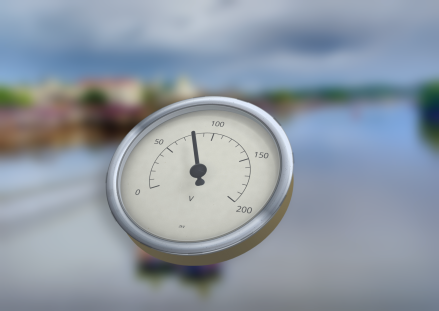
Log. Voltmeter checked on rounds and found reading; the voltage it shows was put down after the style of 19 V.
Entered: 80 V
